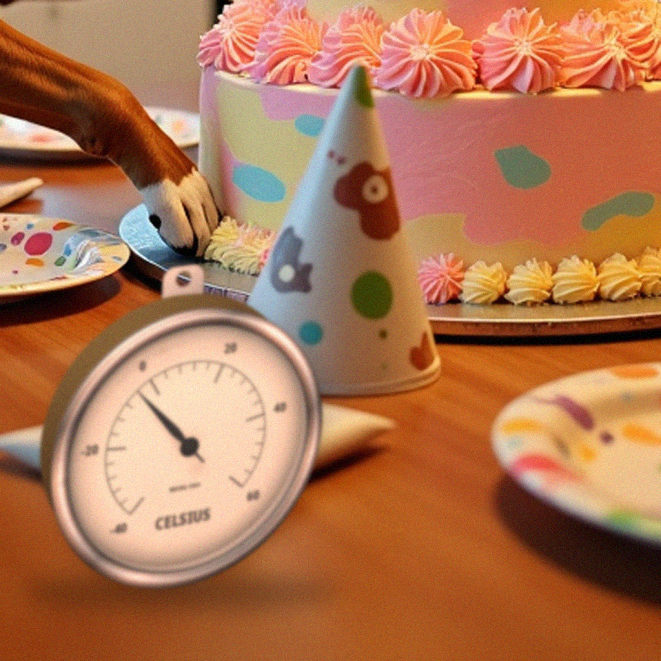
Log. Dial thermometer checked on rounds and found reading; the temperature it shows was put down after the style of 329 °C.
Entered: -4 °C
